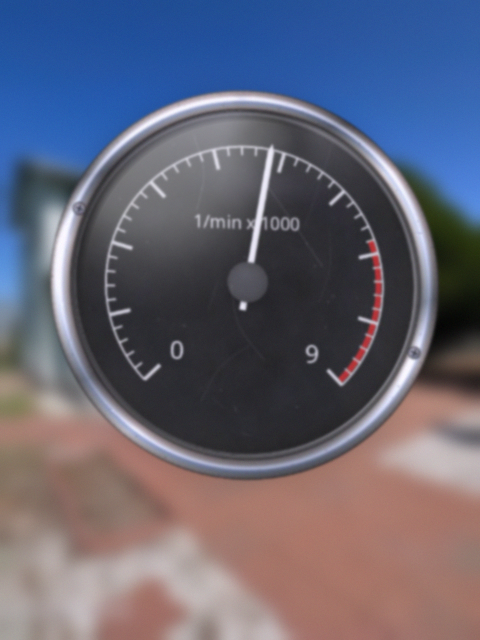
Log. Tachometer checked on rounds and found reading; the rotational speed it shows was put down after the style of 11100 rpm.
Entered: 4800 rpm
